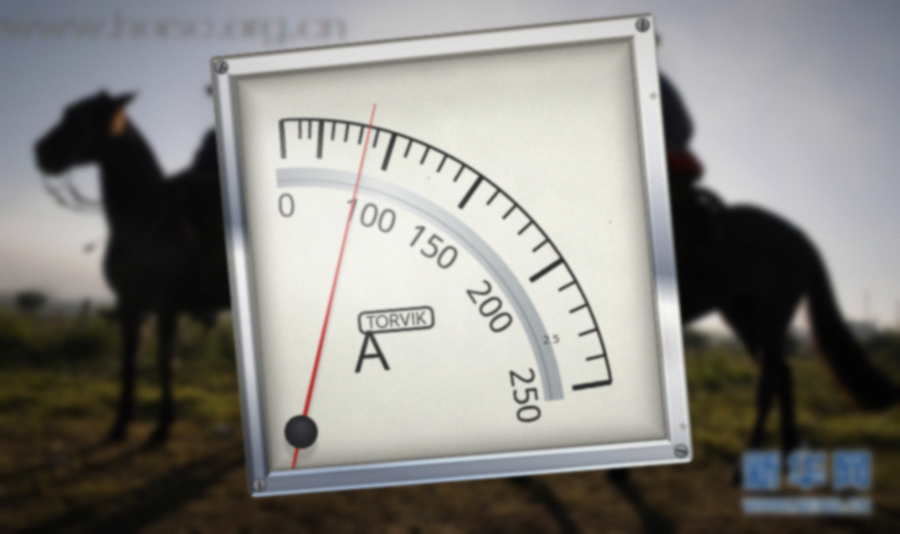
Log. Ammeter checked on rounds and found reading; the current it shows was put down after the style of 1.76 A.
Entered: 85 A
